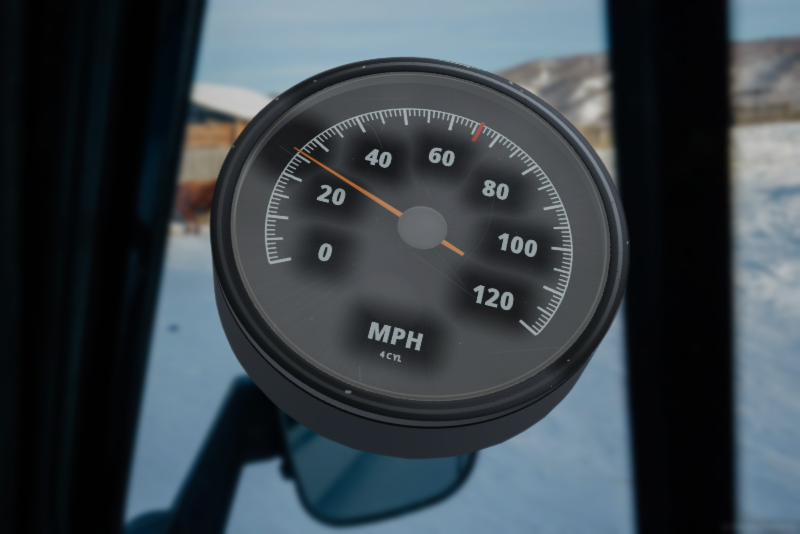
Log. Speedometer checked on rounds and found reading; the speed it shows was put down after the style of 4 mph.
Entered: 25 mph
